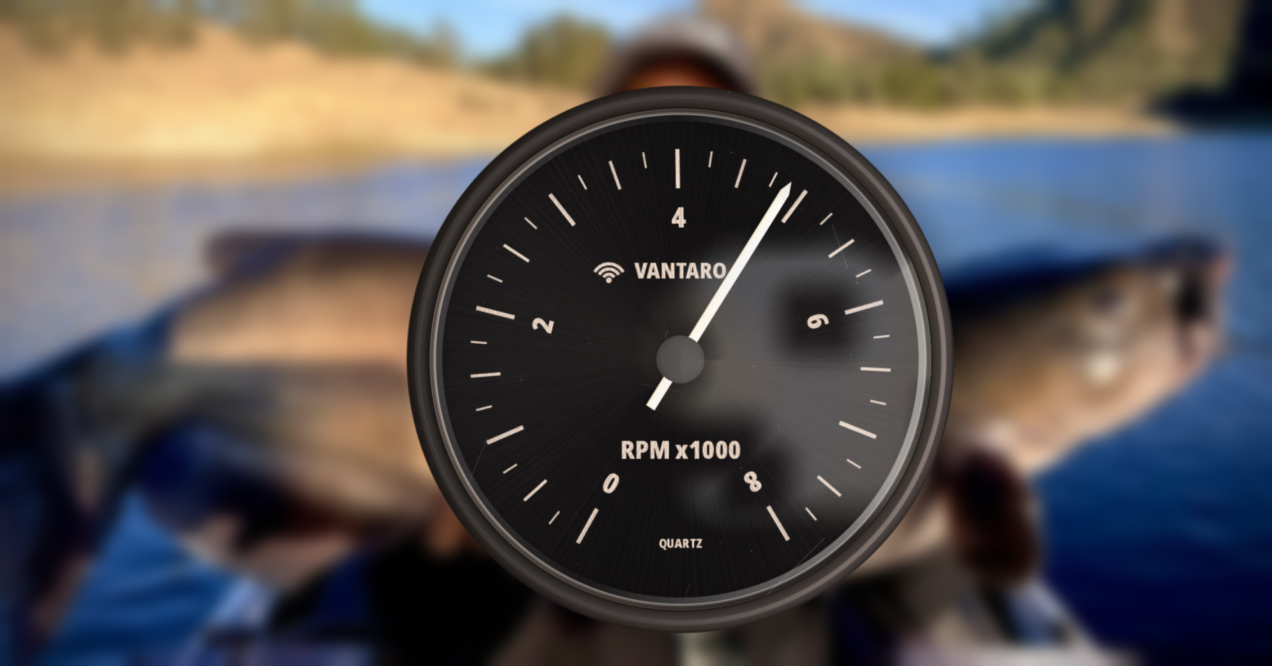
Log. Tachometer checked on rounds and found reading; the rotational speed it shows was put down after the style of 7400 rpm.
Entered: 4875 rpm
